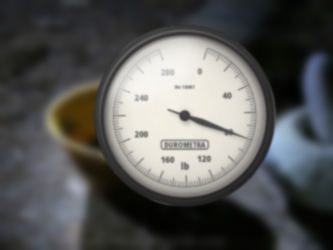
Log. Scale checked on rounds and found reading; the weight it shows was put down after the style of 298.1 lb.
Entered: 80 lb
